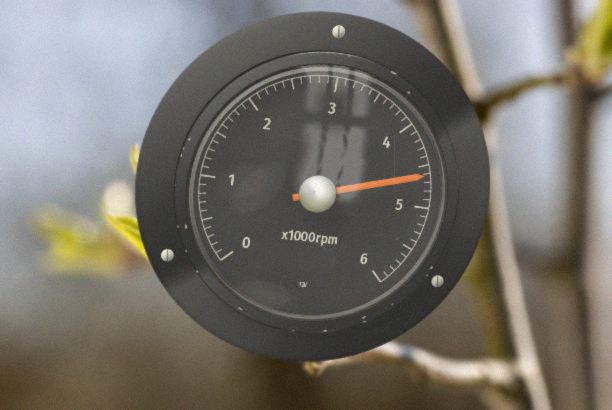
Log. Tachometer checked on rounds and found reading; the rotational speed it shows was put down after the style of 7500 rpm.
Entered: 4600 rpm
